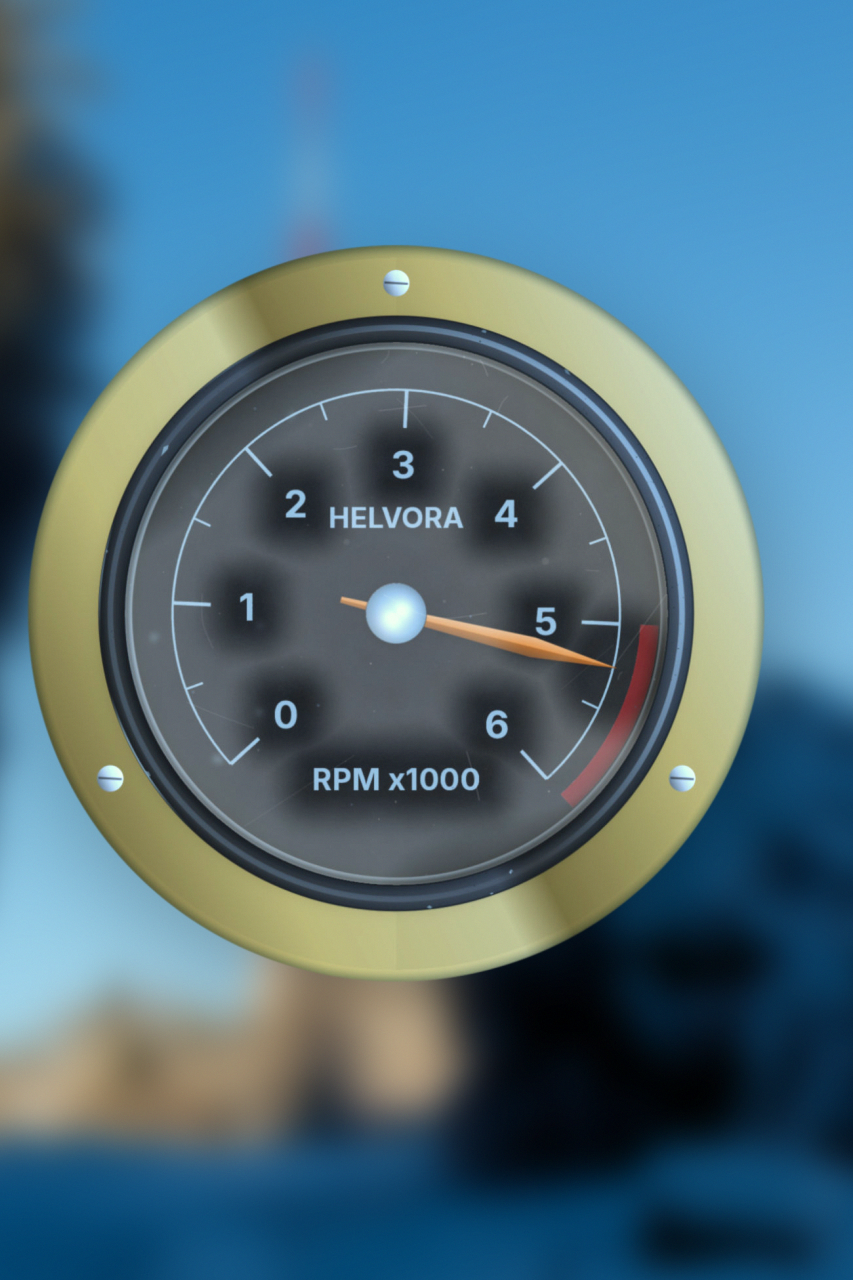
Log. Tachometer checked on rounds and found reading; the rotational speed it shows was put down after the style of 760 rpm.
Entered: 5250 rpm
